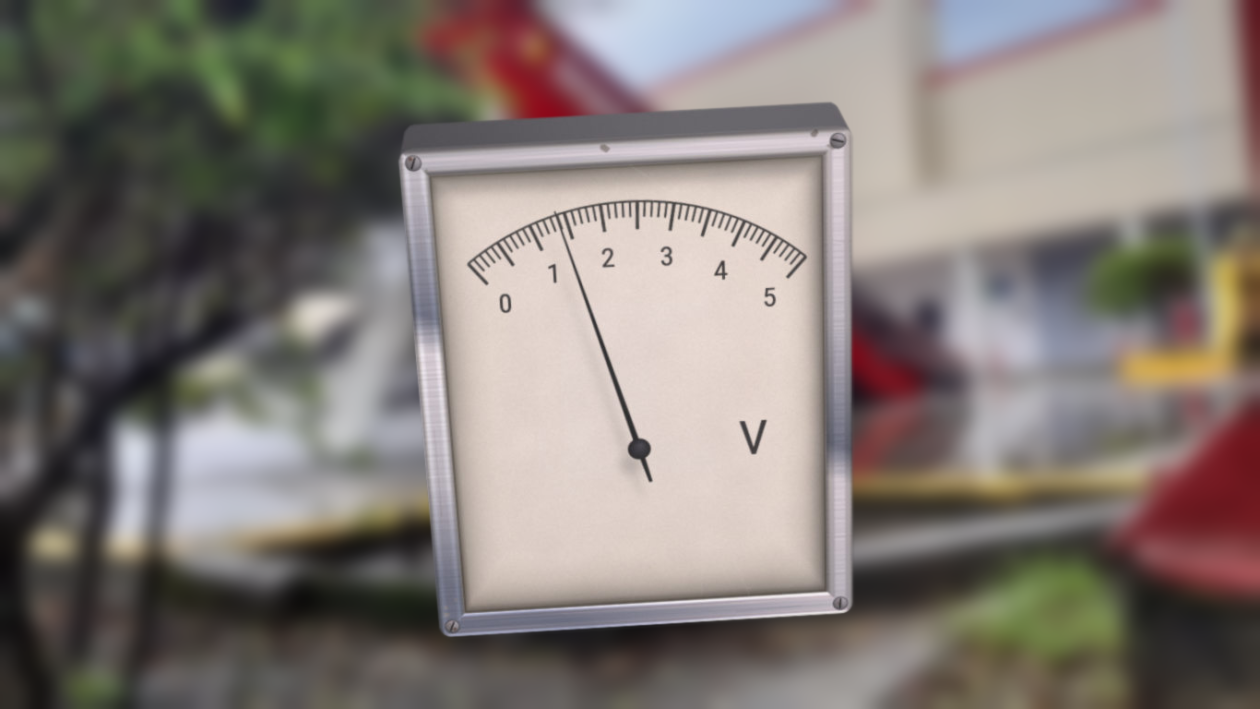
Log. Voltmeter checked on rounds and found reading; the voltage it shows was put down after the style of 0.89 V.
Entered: 1.4 V
